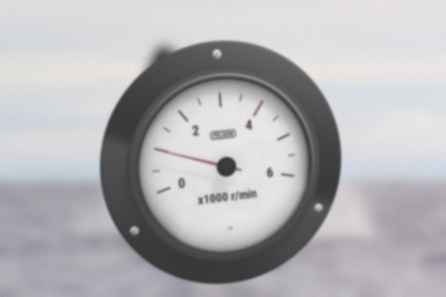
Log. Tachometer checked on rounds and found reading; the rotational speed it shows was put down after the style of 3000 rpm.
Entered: 1000 rpm
